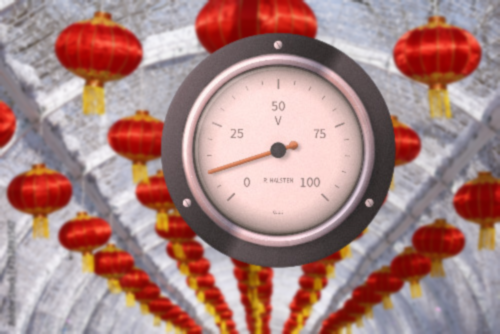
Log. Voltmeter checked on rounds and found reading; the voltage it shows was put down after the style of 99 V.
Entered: 10 V
